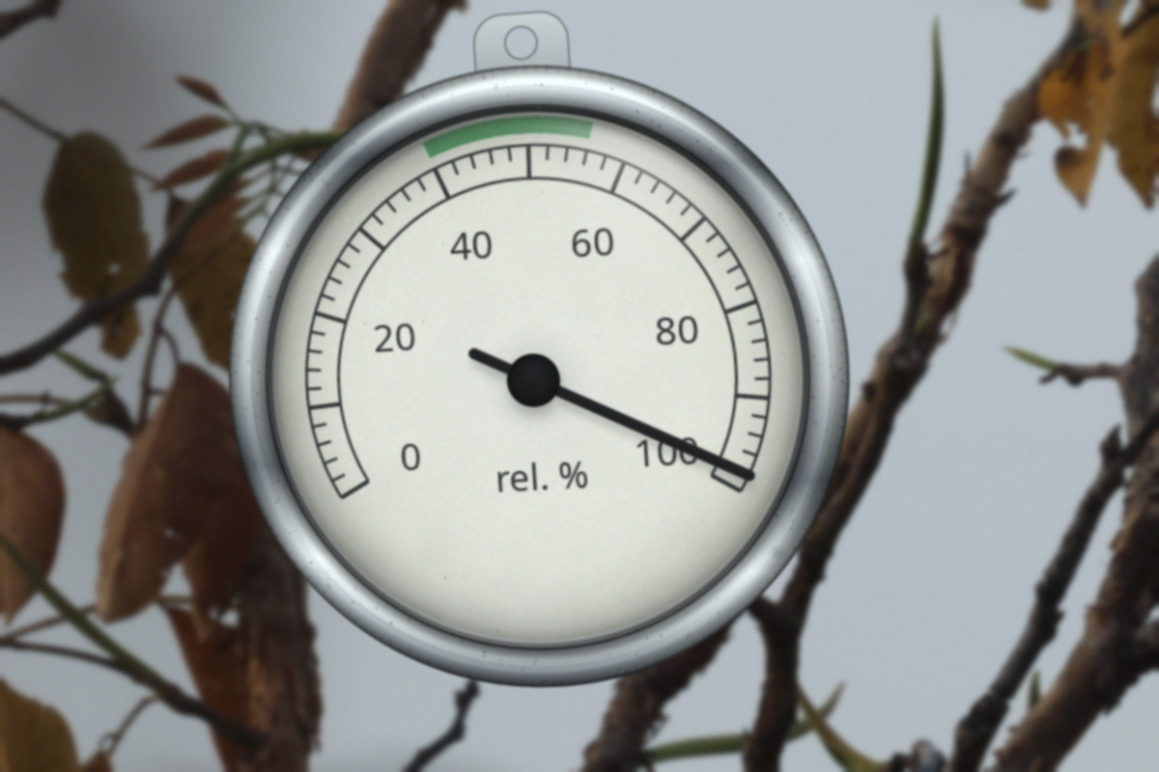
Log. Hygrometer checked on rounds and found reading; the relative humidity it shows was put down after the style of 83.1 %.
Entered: 98 %
